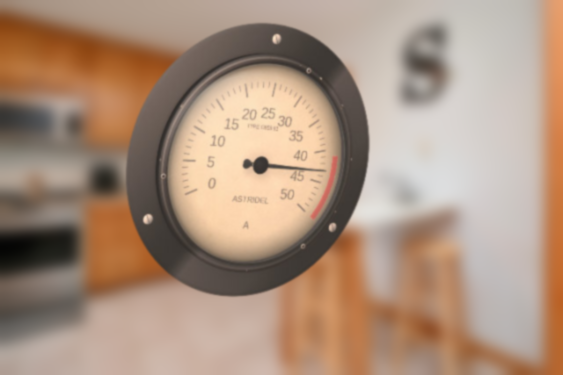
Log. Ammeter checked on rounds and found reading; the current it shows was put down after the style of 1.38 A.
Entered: 43 A
